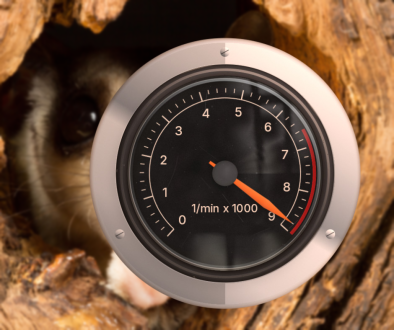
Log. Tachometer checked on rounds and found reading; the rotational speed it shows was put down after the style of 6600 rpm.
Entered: 8800 rpm
